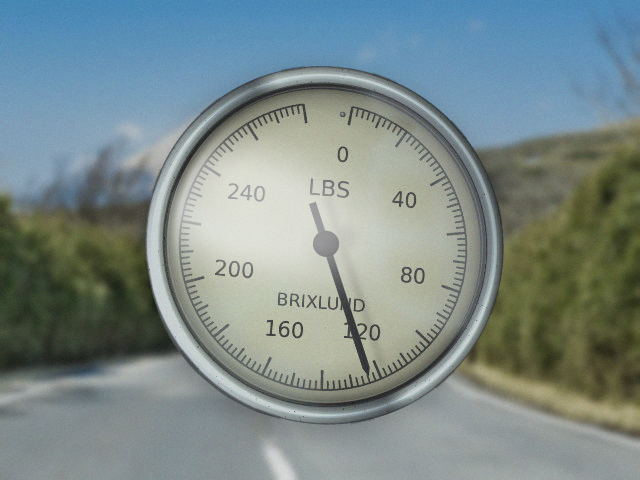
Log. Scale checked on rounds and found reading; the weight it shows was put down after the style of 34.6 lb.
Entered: 124 lb
